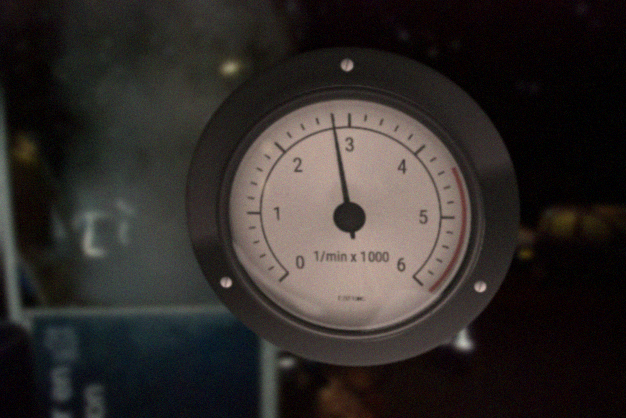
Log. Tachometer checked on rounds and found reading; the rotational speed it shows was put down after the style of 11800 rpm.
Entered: 2800 rpm
